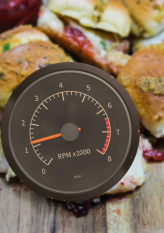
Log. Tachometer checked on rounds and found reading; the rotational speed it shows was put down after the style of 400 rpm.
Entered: 1200 rpm
